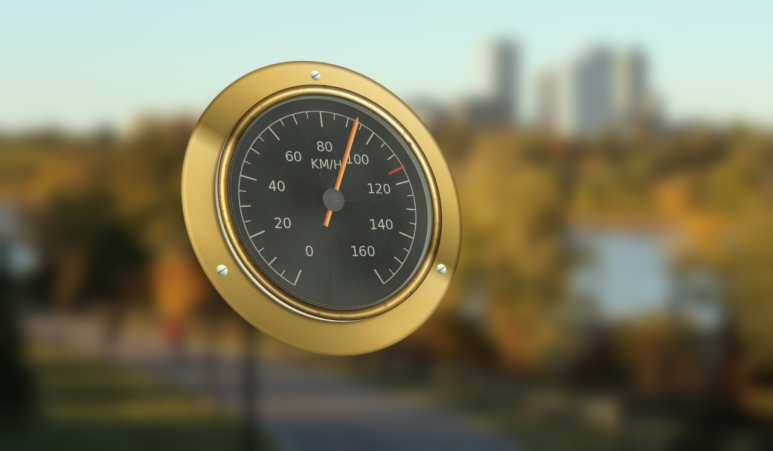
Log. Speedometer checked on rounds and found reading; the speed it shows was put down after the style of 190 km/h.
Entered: 92.5 km/h
